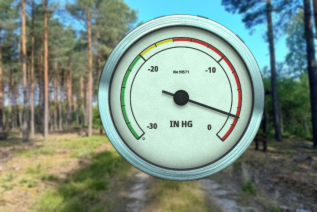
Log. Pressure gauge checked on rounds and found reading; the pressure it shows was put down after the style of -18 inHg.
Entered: -3 inHg
